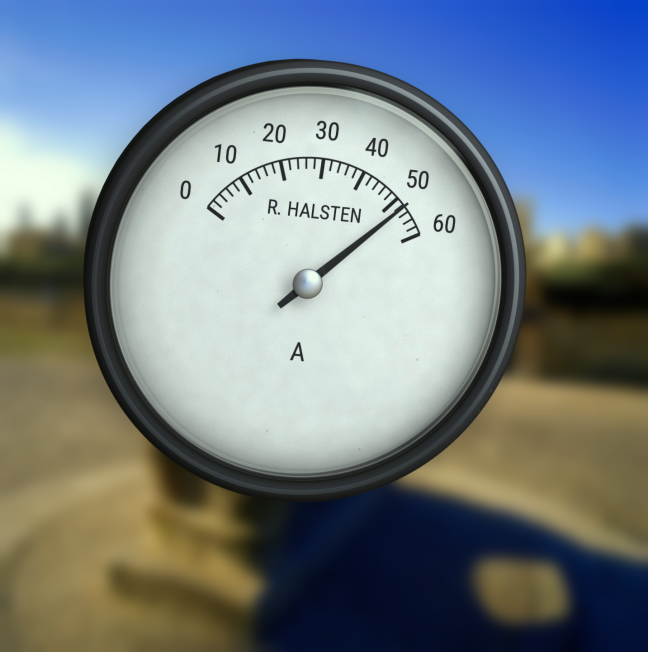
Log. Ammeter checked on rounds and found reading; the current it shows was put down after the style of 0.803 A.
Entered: 52 A
